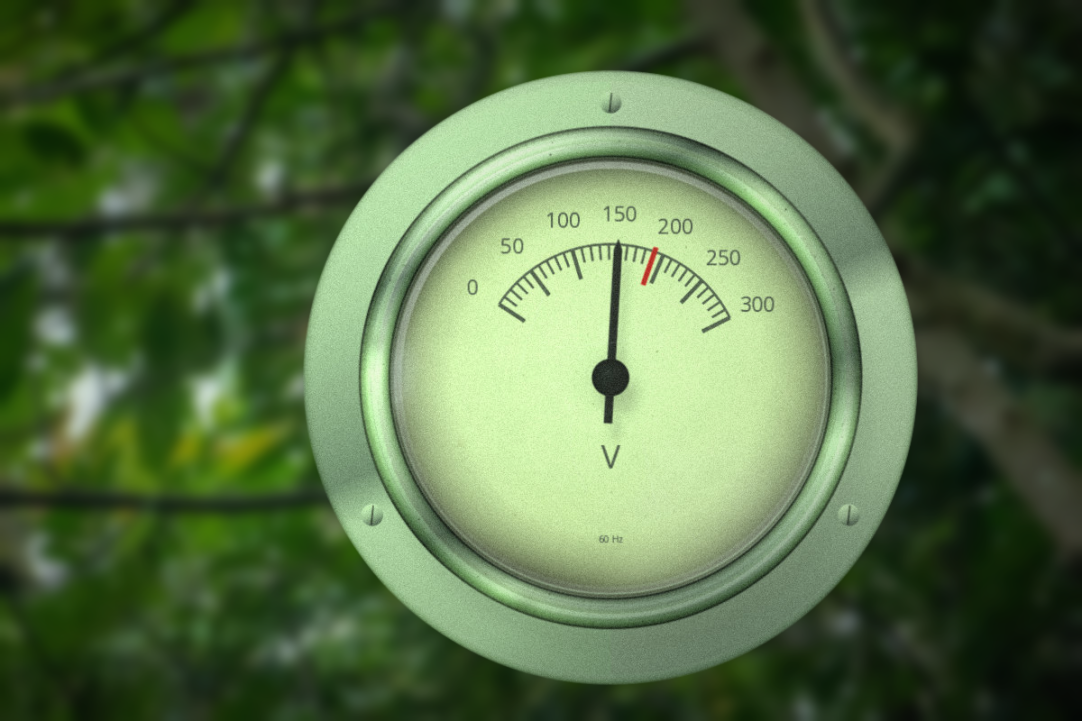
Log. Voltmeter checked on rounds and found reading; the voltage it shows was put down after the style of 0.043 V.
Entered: 150 V
